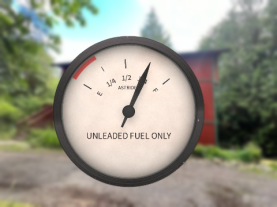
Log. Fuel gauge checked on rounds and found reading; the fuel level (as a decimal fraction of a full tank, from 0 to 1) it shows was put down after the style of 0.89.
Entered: 0.75
